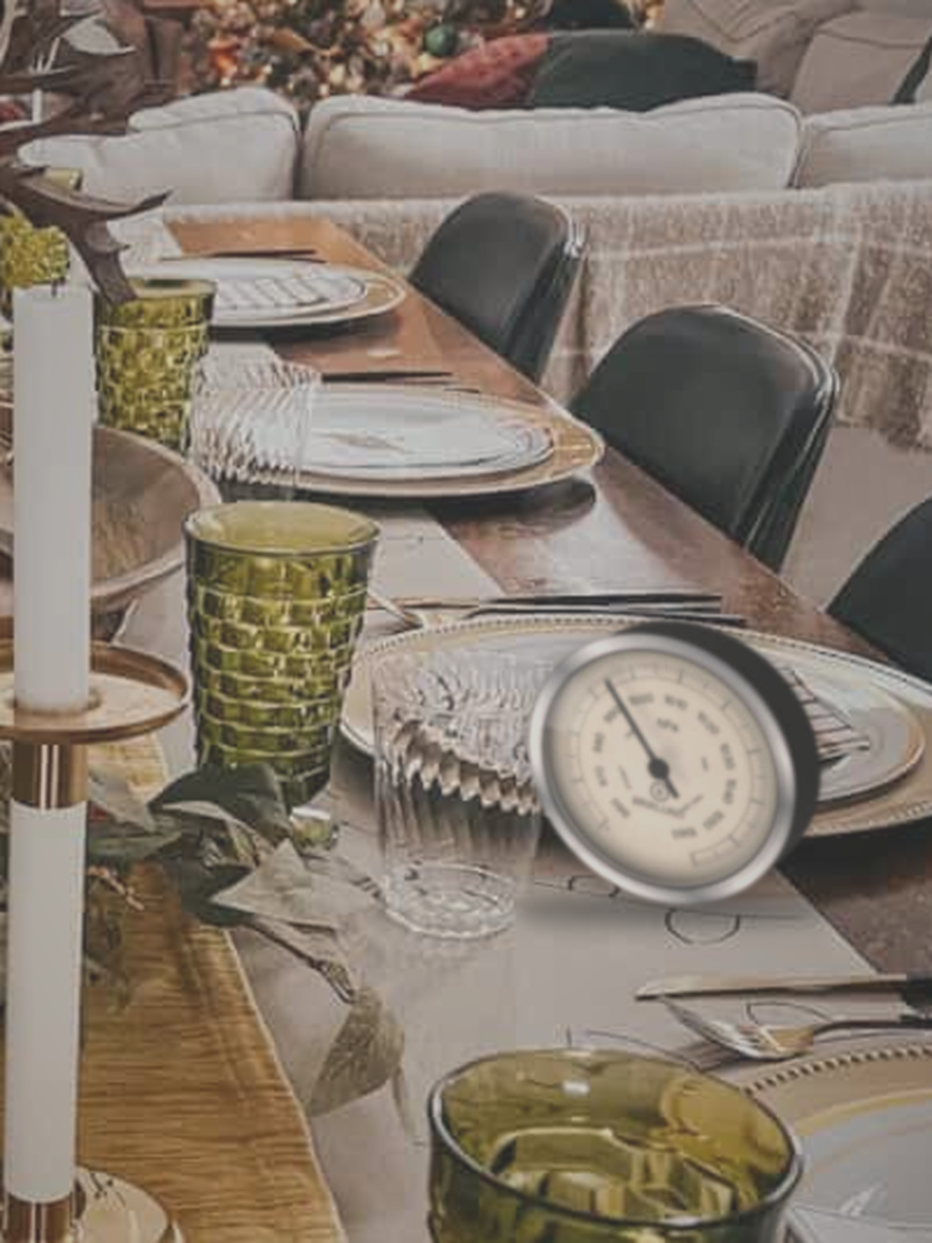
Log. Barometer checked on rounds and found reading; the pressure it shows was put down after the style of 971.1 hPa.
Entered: 995 hPa
